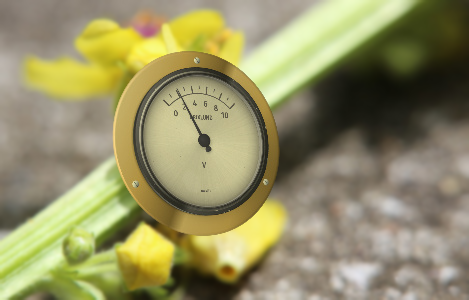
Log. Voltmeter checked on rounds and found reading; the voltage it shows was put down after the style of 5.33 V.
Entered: 2 V
